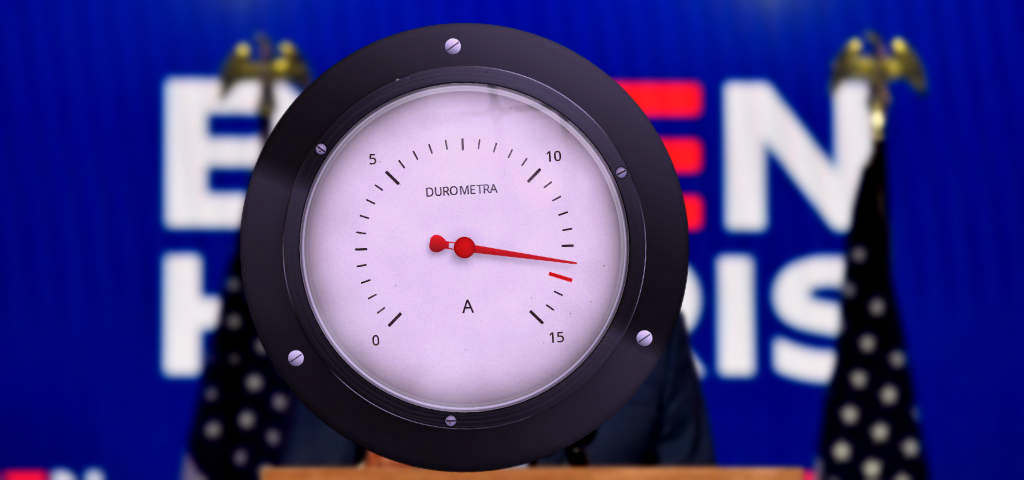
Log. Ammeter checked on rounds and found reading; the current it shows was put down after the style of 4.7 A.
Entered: 13 A
